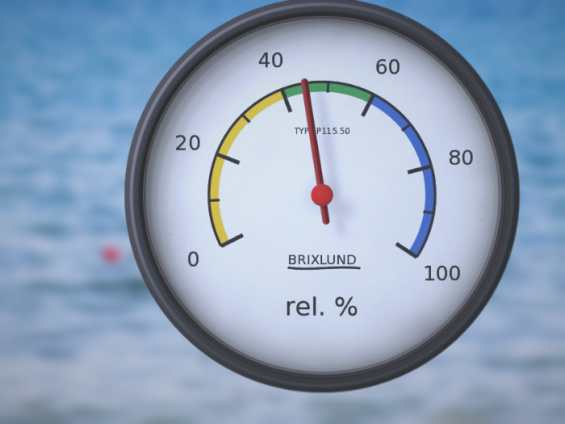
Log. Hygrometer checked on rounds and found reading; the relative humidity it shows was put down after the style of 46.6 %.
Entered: 45 %
